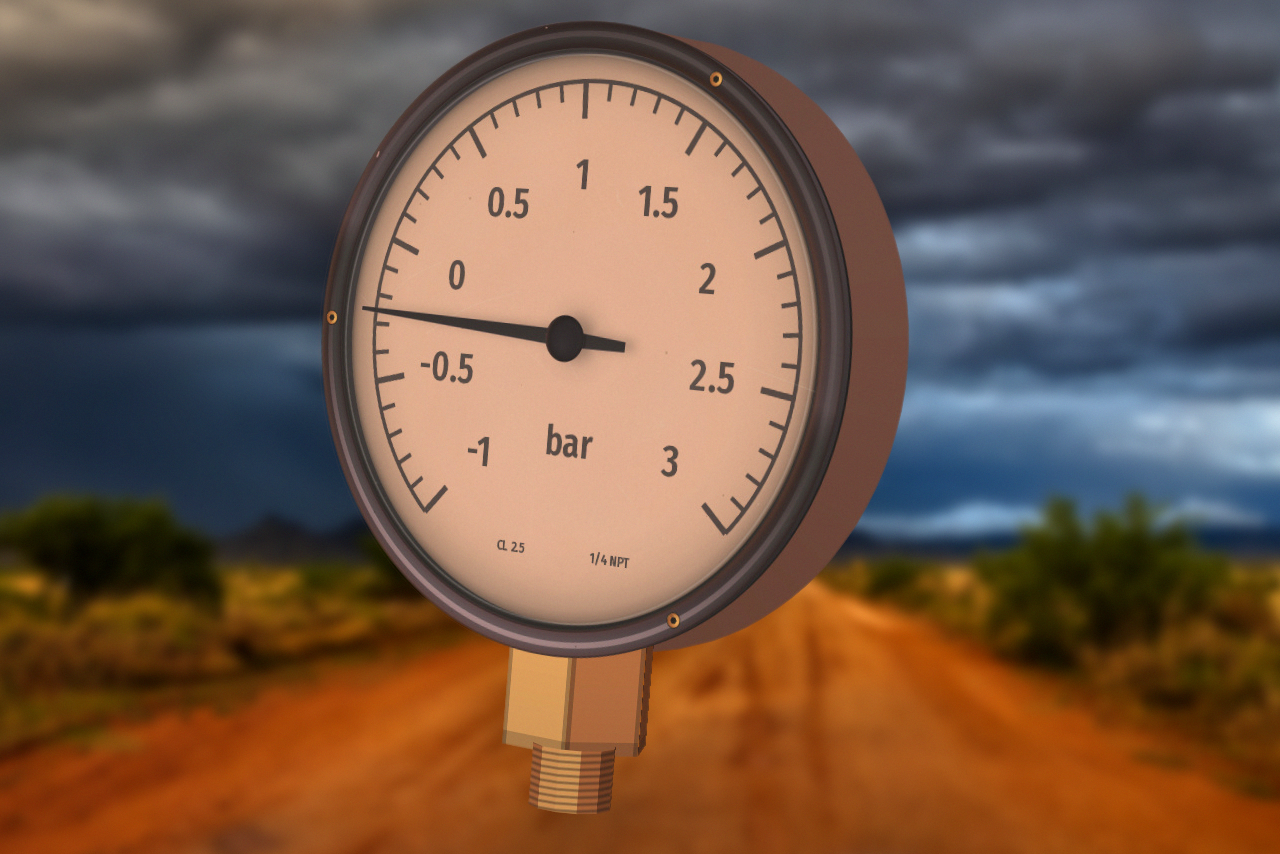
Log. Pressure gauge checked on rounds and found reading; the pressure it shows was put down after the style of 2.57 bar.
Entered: -0.25 bar
